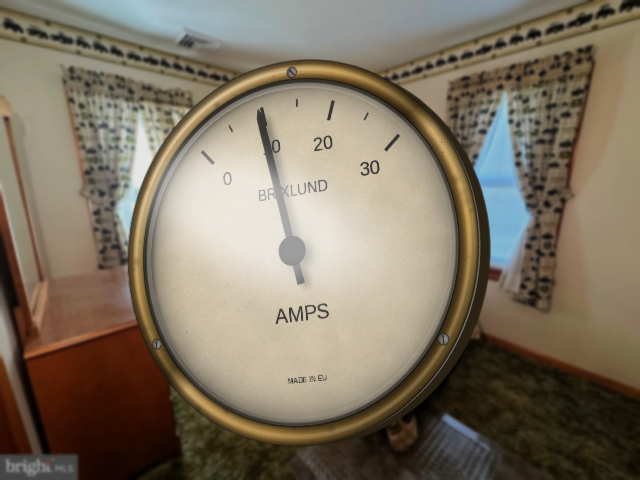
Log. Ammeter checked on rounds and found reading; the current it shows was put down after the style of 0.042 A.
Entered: 10 A
